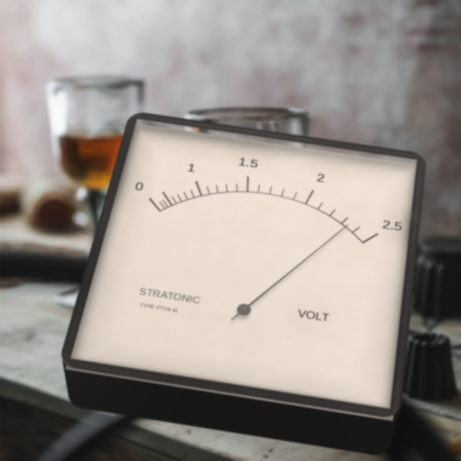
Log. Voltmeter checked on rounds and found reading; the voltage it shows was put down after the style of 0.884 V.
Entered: 2.35 V
